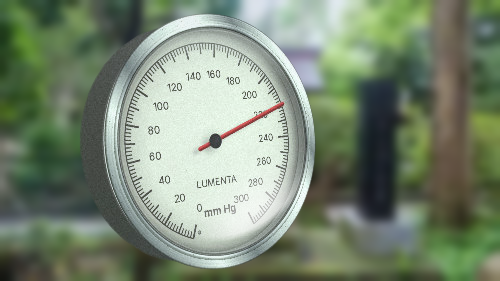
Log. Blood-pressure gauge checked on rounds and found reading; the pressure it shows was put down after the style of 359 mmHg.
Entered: 220 mmHg
